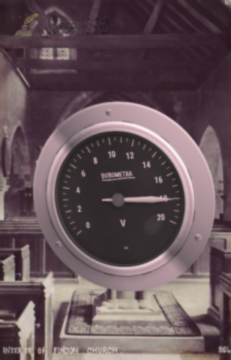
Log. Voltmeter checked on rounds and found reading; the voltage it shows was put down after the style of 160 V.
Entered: 18 V
